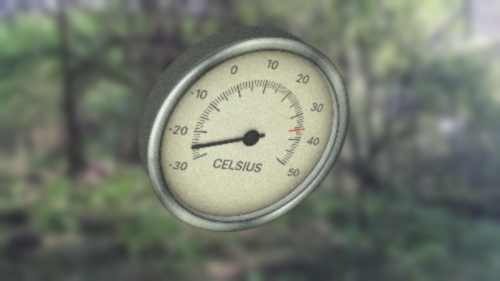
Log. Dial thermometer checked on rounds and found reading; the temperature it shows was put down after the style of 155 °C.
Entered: -25 °C
